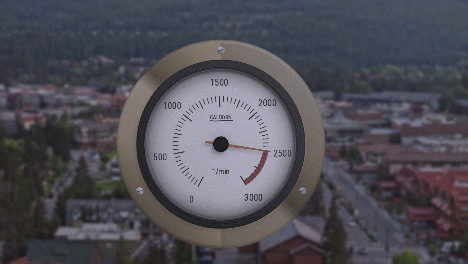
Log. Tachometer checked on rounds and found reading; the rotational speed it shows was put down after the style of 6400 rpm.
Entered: 2500 rpm
